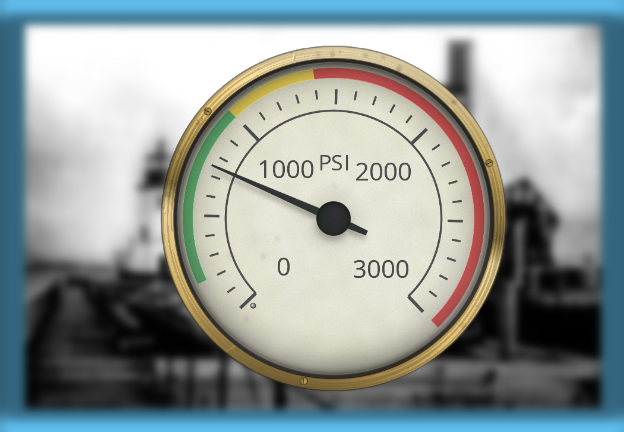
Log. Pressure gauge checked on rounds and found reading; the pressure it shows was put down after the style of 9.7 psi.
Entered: 750 psi
